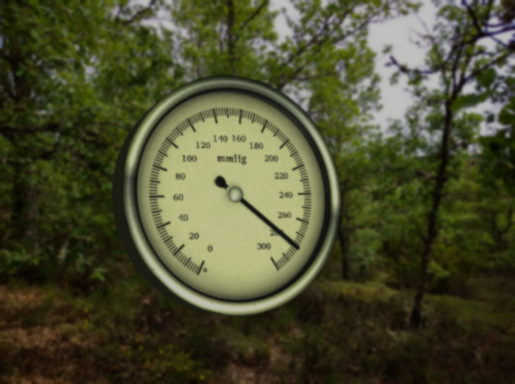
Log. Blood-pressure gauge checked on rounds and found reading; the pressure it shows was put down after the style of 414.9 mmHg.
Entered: 280 mmHg
